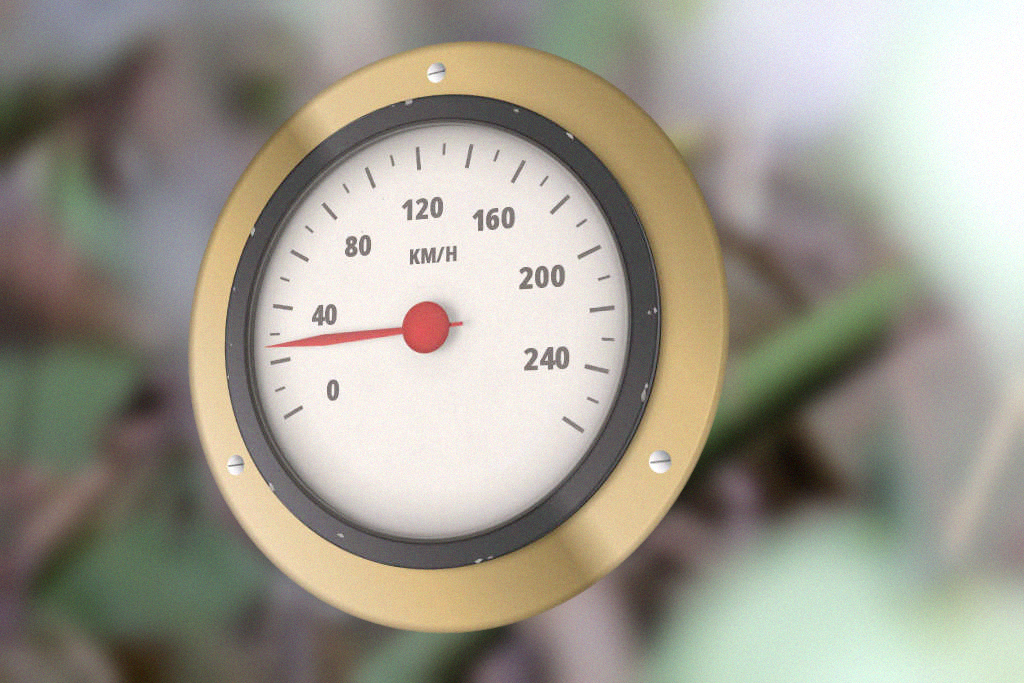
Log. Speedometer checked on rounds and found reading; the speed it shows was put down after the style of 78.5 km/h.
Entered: 25 km/h
